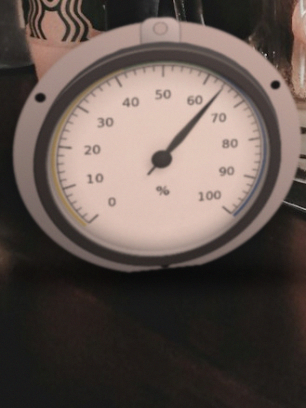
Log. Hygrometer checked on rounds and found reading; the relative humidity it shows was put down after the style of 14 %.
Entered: 64 %
